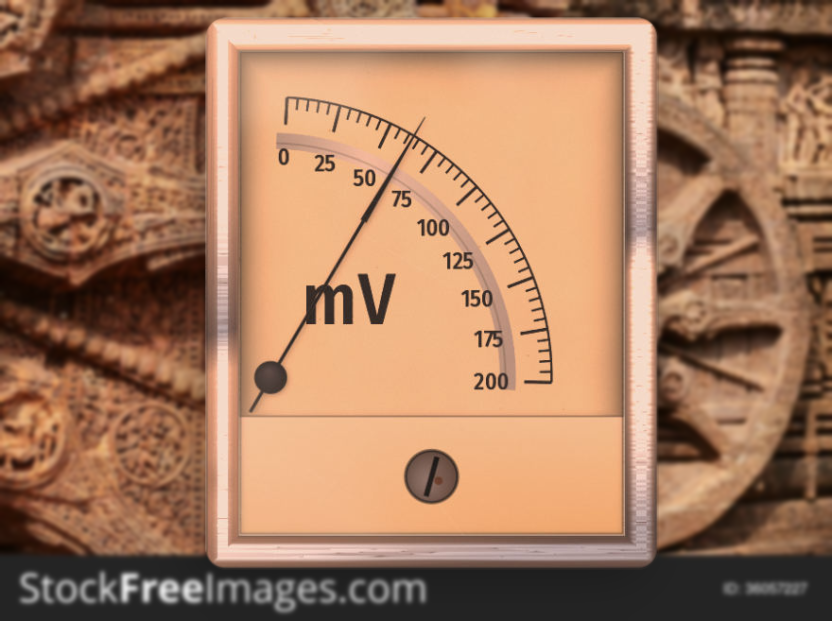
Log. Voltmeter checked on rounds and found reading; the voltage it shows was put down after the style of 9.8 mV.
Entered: 62.5 mV
